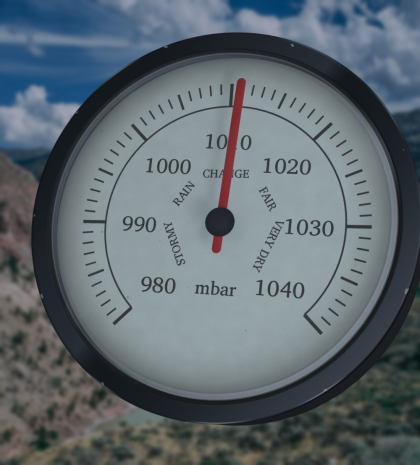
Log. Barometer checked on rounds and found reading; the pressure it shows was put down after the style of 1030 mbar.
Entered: 1011 mbar
